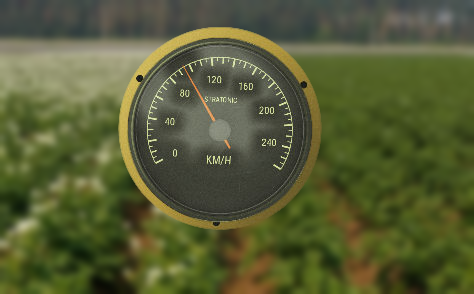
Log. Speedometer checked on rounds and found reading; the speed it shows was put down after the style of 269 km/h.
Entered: 95 km/h
